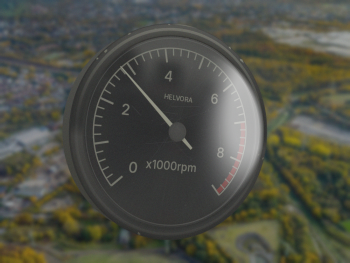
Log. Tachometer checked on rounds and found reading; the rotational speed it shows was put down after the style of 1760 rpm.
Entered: 2800 rpm
